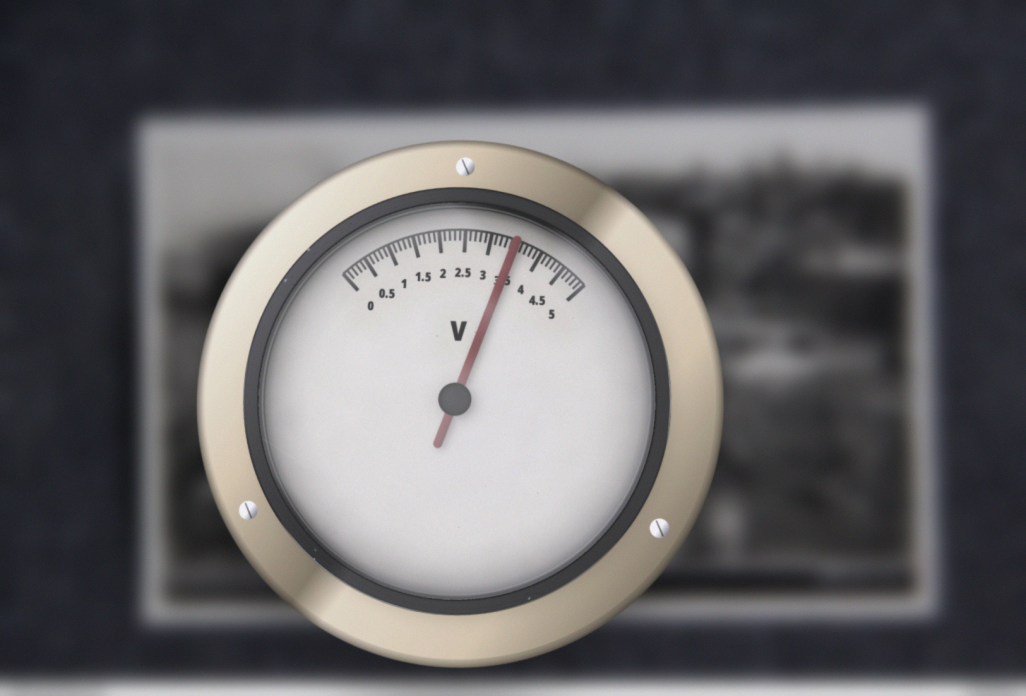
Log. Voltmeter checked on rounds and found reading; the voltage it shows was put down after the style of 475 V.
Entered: 3.5 V
